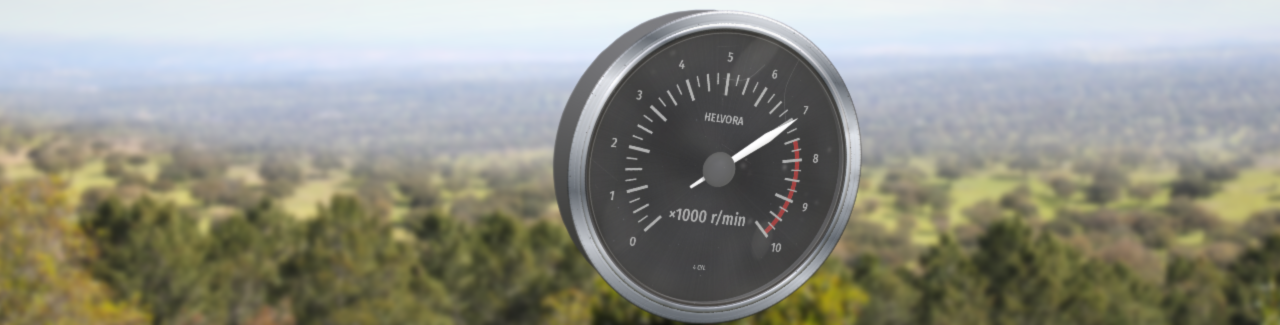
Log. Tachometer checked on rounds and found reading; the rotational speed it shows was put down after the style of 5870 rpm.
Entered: 7000 rpm
